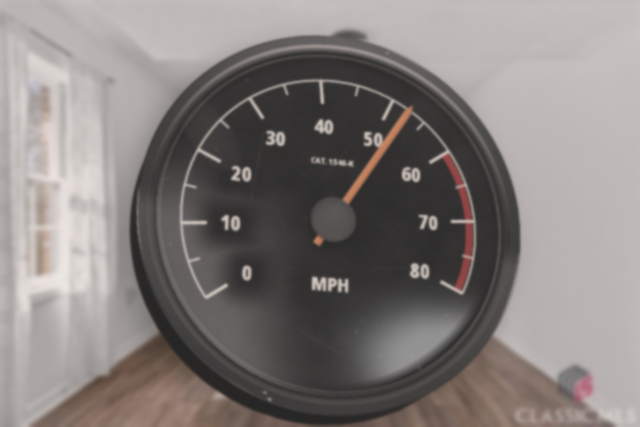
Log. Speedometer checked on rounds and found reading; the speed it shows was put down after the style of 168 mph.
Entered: 52.5 mph
